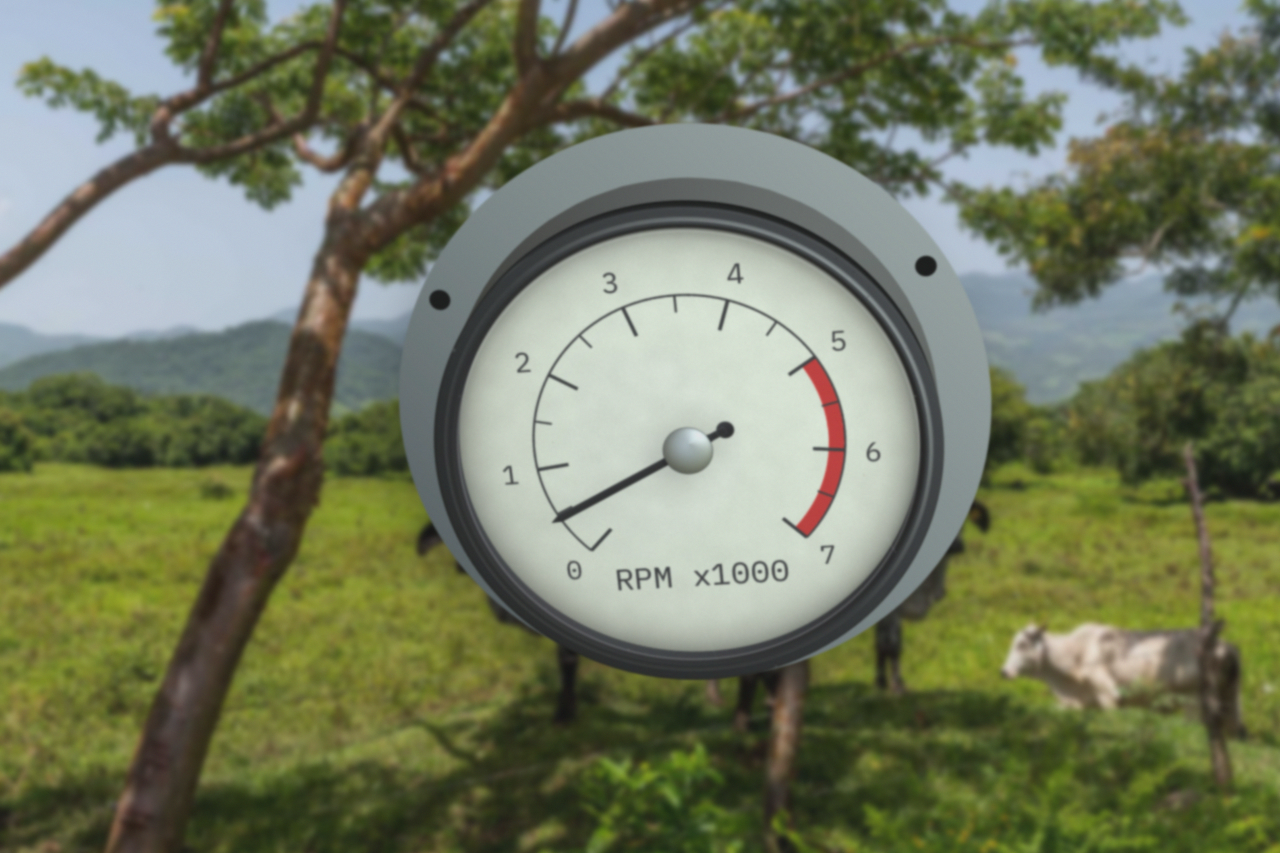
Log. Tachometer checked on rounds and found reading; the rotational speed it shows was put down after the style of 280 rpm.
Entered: 500 rpm
